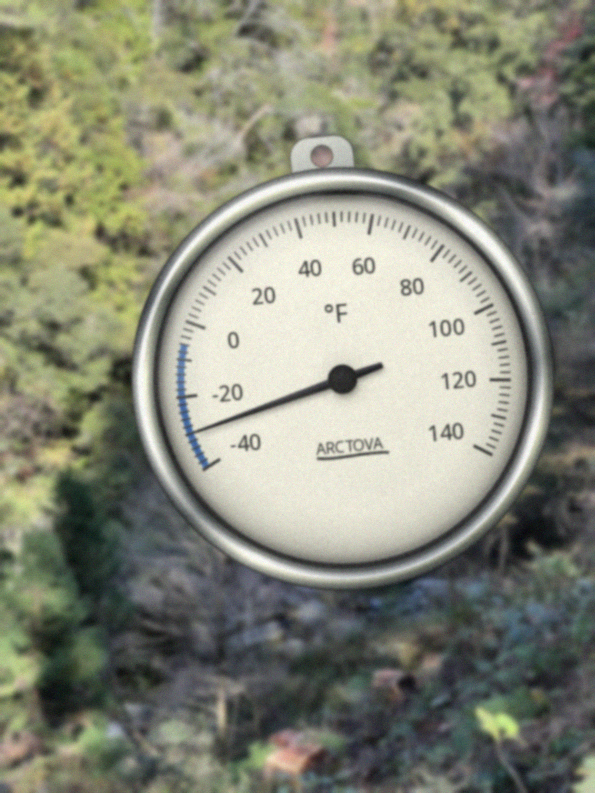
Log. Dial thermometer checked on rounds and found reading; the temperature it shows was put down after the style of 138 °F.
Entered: -30 °F
